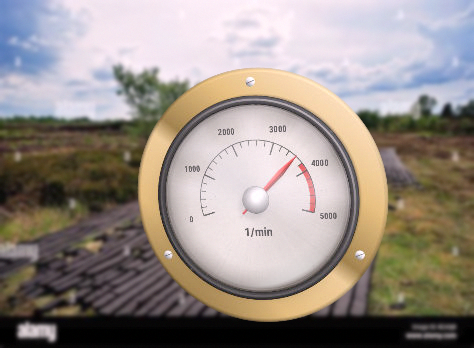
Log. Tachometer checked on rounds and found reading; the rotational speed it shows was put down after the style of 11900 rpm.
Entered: 3600 rpm
